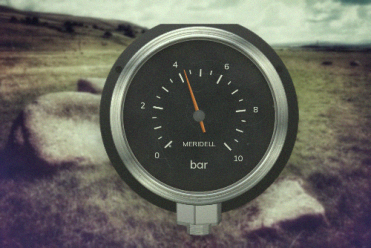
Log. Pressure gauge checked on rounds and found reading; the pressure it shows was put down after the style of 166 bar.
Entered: 4.25 bar
